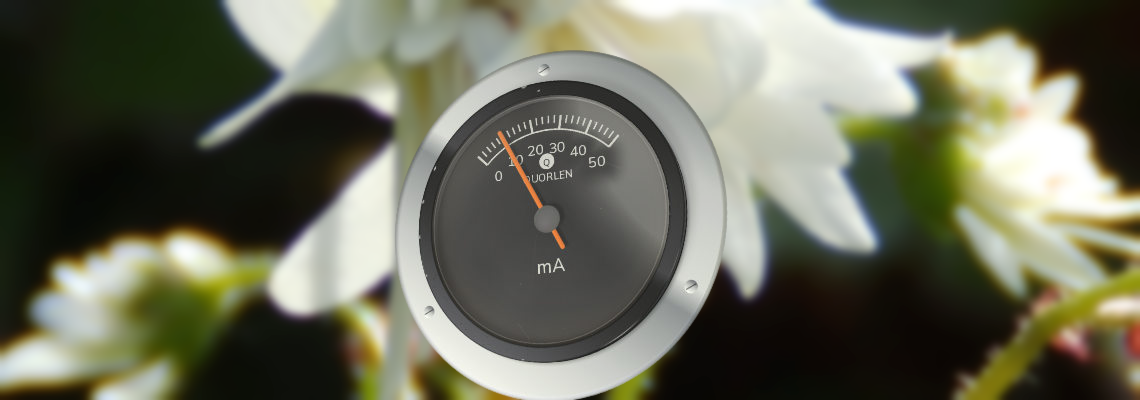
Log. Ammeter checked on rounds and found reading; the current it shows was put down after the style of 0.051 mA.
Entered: 10 mA
